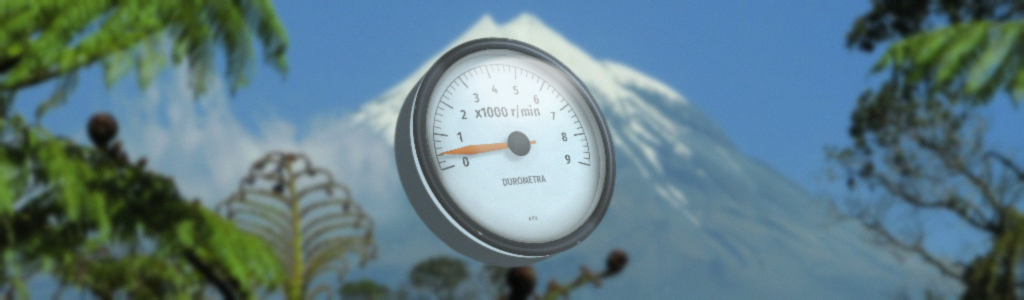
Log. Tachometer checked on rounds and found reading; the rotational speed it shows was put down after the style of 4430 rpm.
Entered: 400 rpm
